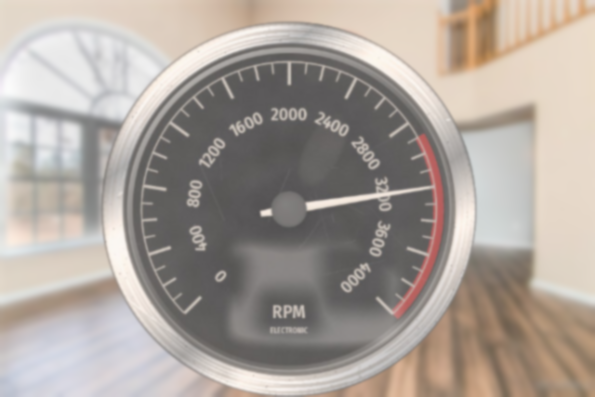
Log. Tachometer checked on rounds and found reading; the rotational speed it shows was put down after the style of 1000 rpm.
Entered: 3200 rpm
